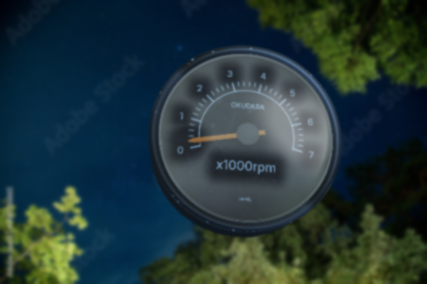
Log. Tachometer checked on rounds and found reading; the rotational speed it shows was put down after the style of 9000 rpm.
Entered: 200 rpm
